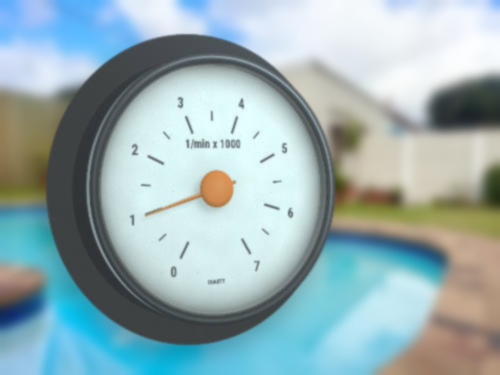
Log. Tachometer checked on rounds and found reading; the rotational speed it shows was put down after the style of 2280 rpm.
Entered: 1000 rpm
